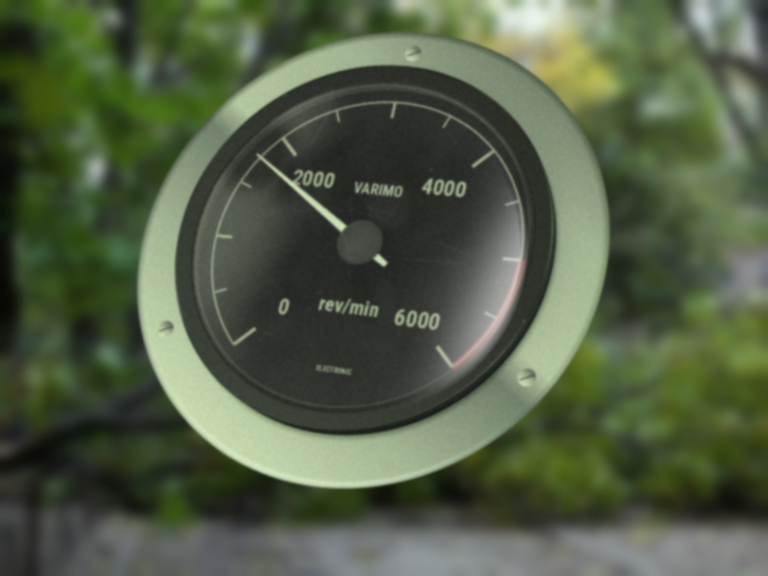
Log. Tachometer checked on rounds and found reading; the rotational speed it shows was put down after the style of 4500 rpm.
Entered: 1750 rpm
